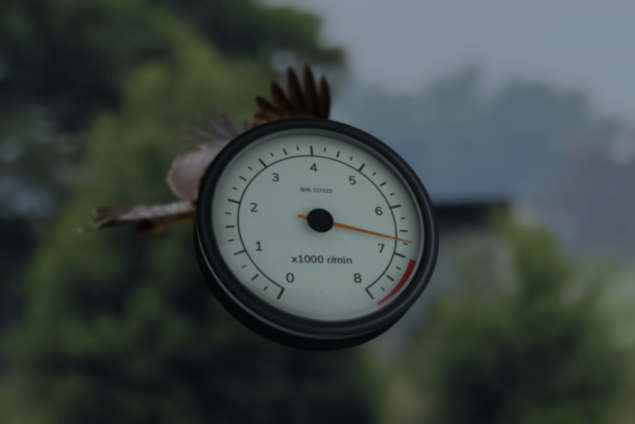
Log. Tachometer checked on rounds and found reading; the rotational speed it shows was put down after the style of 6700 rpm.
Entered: 6750 rpm
